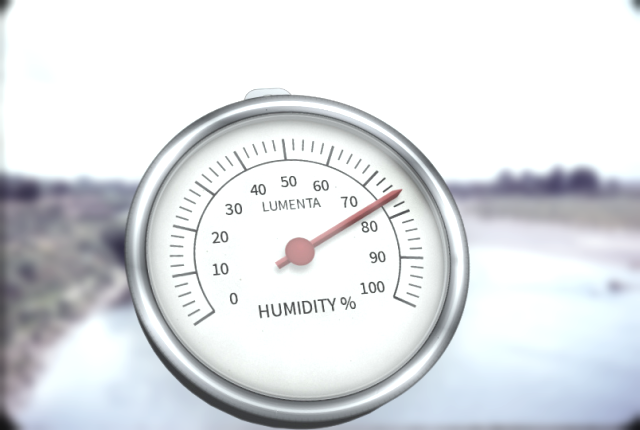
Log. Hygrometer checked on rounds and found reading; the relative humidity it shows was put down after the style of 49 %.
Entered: 76 %
